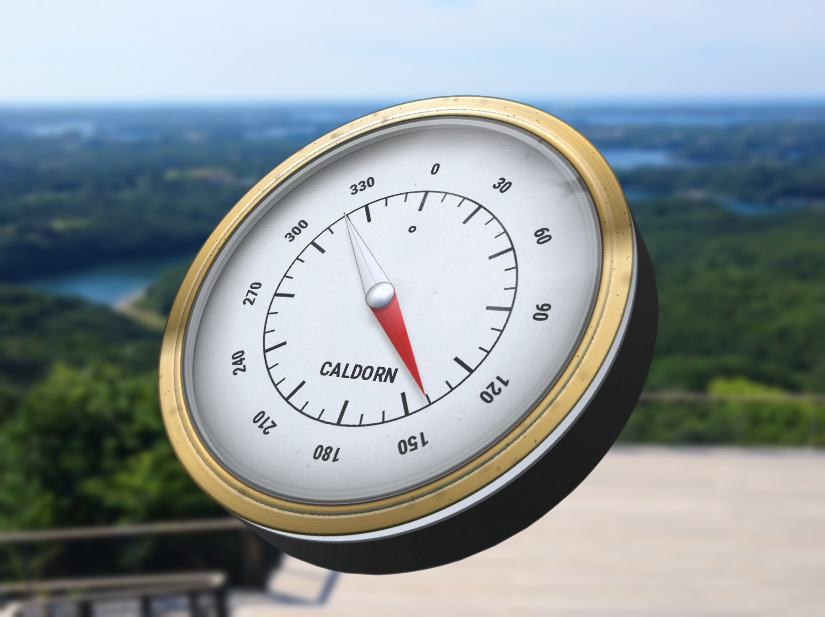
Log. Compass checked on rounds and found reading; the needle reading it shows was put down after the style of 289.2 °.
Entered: 140 °
